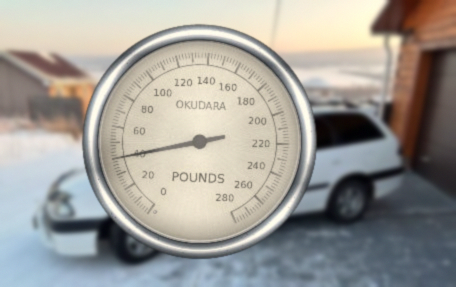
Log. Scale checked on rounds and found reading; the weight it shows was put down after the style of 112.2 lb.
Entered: 40 lb
